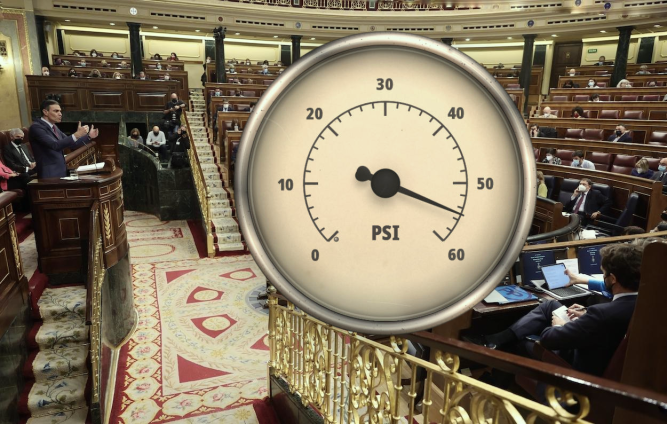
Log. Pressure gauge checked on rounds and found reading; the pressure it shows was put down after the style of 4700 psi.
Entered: 55 psi
